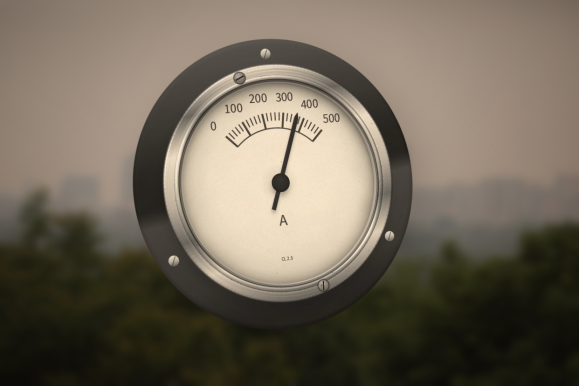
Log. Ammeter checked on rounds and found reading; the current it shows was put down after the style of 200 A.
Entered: 360 A
